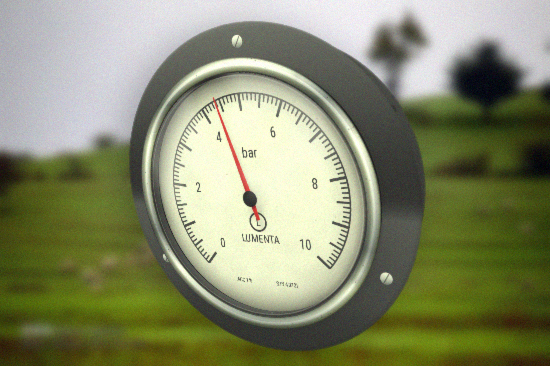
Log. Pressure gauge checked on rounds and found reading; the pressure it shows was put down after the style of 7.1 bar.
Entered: 4.5 bar
